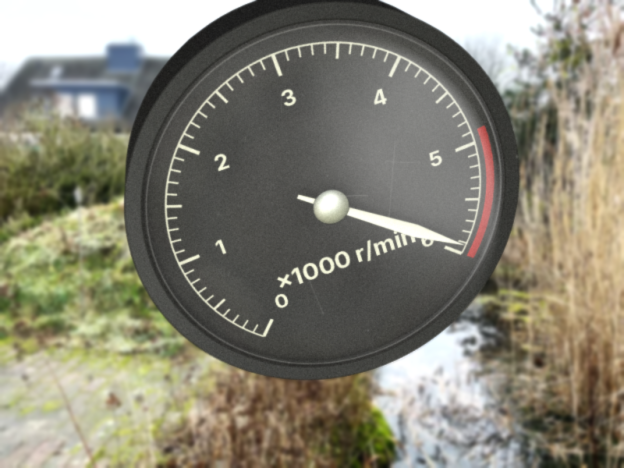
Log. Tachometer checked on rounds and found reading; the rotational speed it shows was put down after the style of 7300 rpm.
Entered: 5900 rpm
